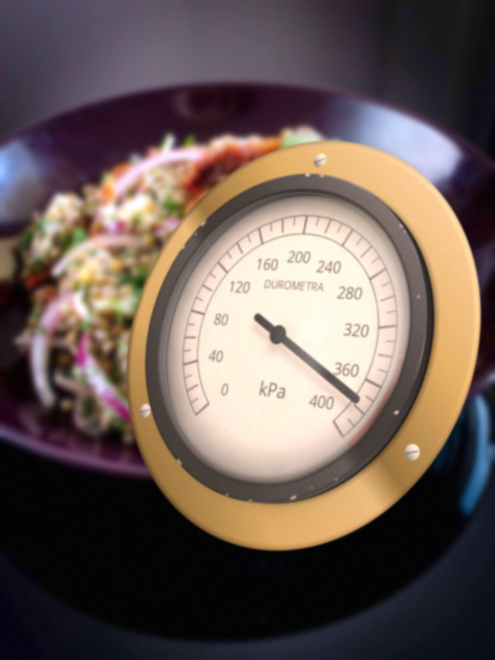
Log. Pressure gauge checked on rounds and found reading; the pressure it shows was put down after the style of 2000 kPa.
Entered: 375 kPa
